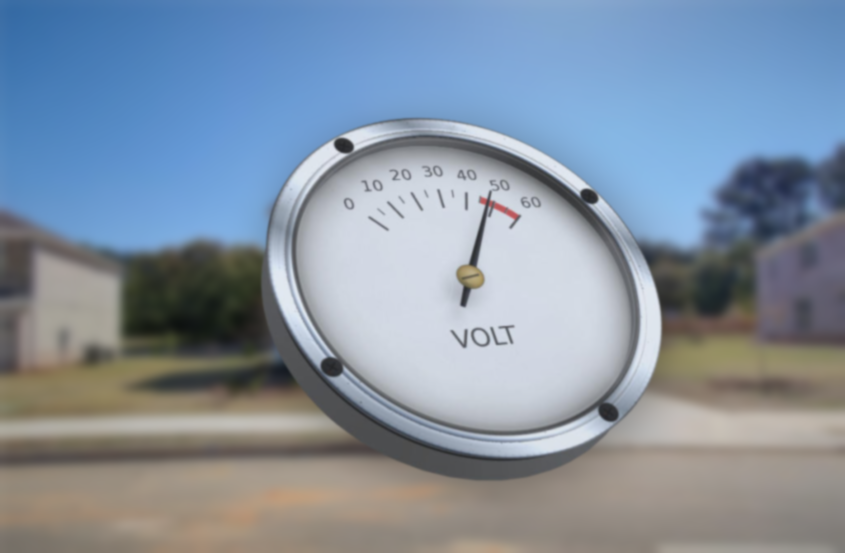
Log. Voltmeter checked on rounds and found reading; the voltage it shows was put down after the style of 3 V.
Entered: 47.5 V
